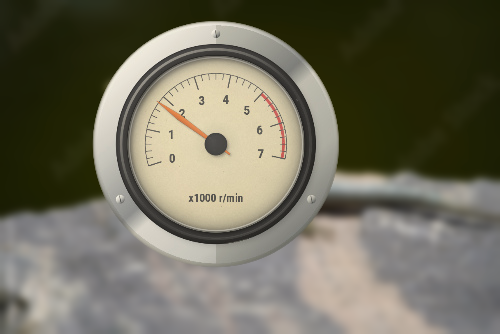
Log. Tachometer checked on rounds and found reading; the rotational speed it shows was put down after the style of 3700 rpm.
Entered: 1800 rpm
